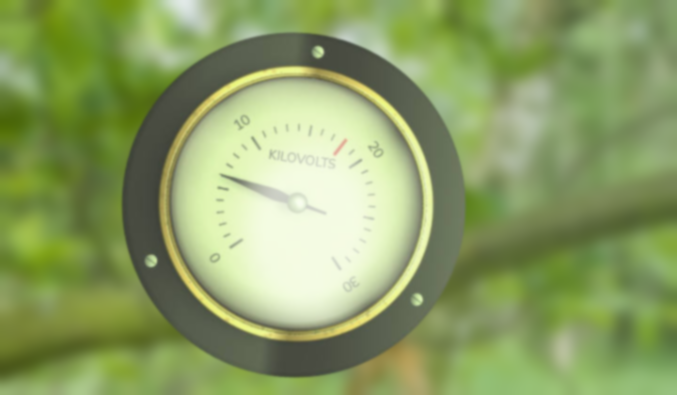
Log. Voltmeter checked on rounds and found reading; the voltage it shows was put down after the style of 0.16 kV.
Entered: 6 kV
